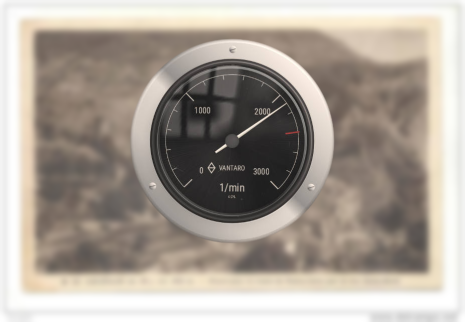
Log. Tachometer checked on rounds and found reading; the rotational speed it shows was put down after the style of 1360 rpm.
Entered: 2100 rpm
